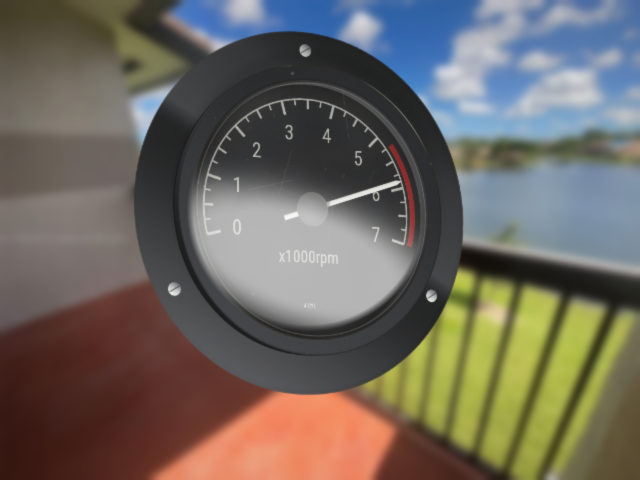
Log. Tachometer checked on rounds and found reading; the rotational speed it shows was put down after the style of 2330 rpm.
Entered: 5875 rpm
